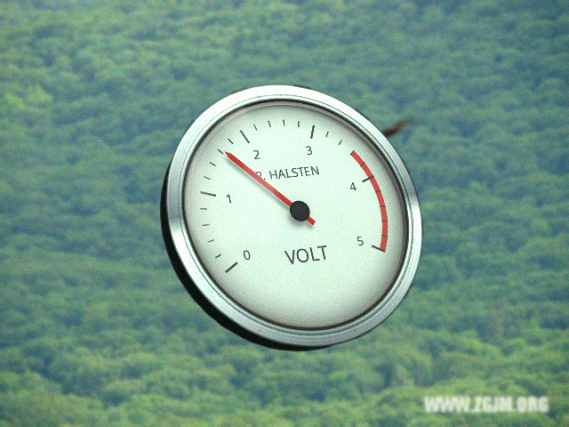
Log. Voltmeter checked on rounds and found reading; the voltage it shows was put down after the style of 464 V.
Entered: 1.6 V
